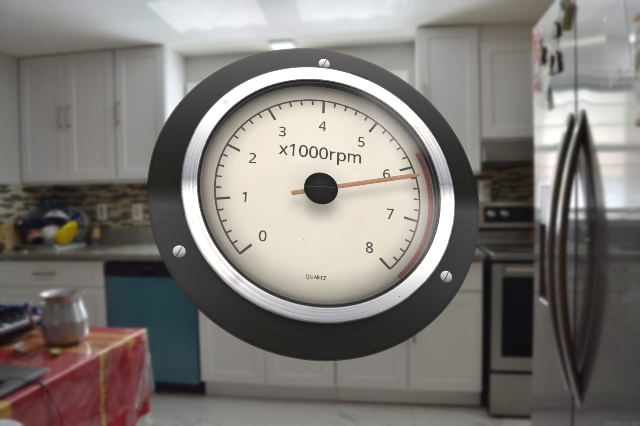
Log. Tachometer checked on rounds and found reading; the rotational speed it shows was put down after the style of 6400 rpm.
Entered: 6200 rpm
